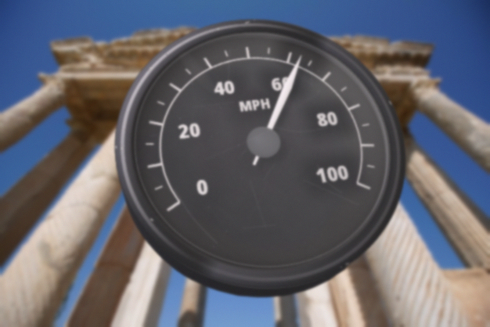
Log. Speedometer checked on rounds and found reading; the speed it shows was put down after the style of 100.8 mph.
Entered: 62.5 mph
